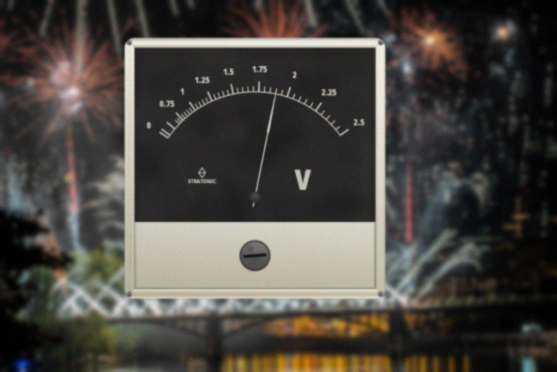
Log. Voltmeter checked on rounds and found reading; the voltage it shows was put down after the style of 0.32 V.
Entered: 1.9 V
